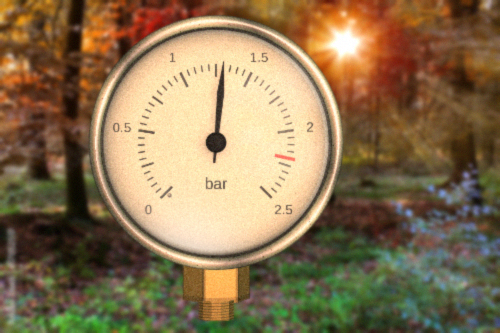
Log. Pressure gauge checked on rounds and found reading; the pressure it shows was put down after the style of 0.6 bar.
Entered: 1.3 bar
